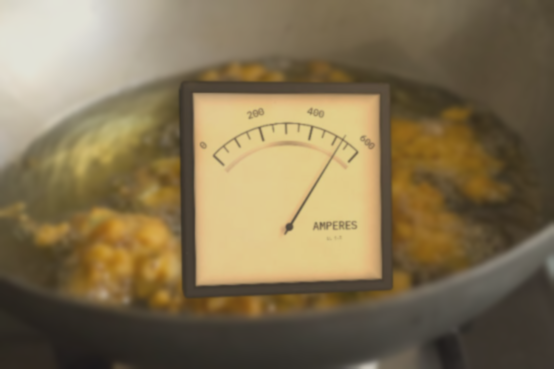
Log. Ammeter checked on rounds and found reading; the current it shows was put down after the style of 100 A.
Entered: 525 A
